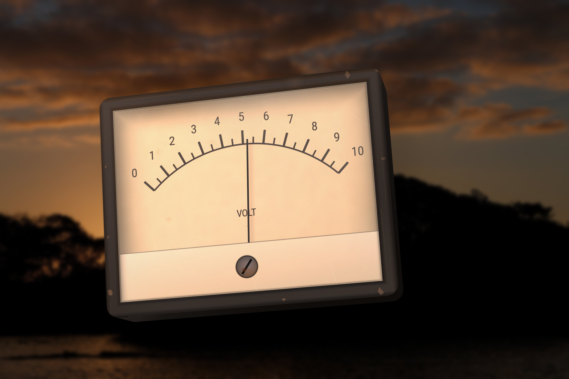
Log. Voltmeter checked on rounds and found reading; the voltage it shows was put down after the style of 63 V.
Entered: 5.25 V
